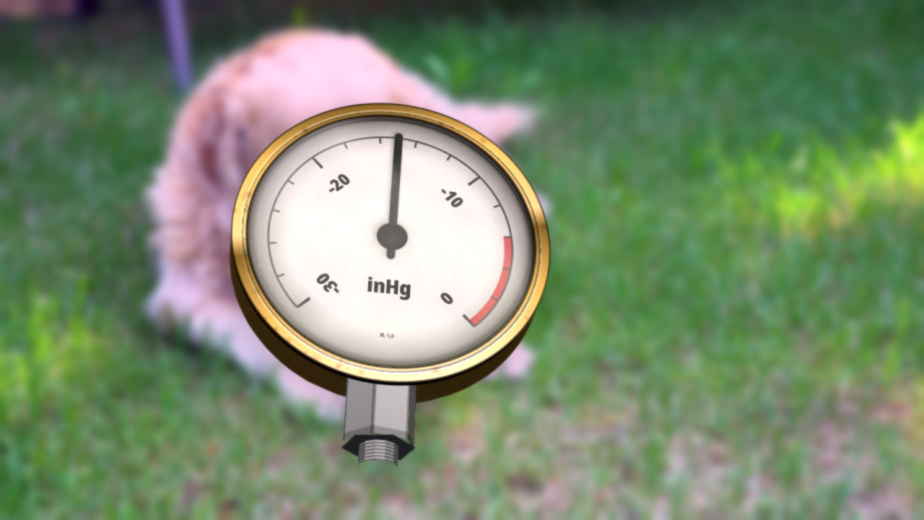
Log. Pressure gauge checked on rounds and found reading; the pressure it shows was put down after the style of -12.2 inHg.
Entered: -15 inHg
